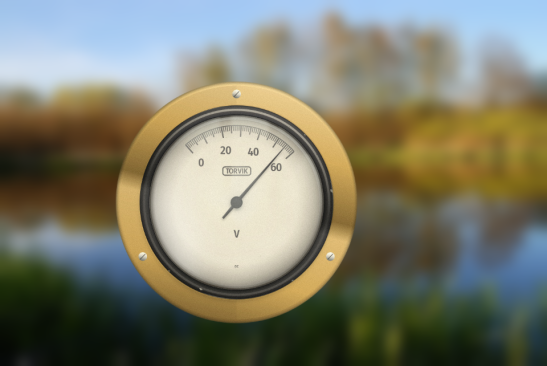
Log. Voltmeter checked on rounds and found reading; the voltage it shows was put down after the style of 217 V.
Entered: 55 V
